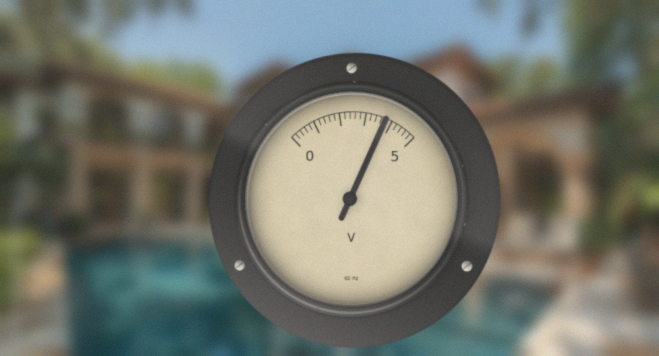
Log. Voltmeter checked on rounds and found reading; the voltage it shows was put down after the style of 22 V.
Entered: 3.8 V
